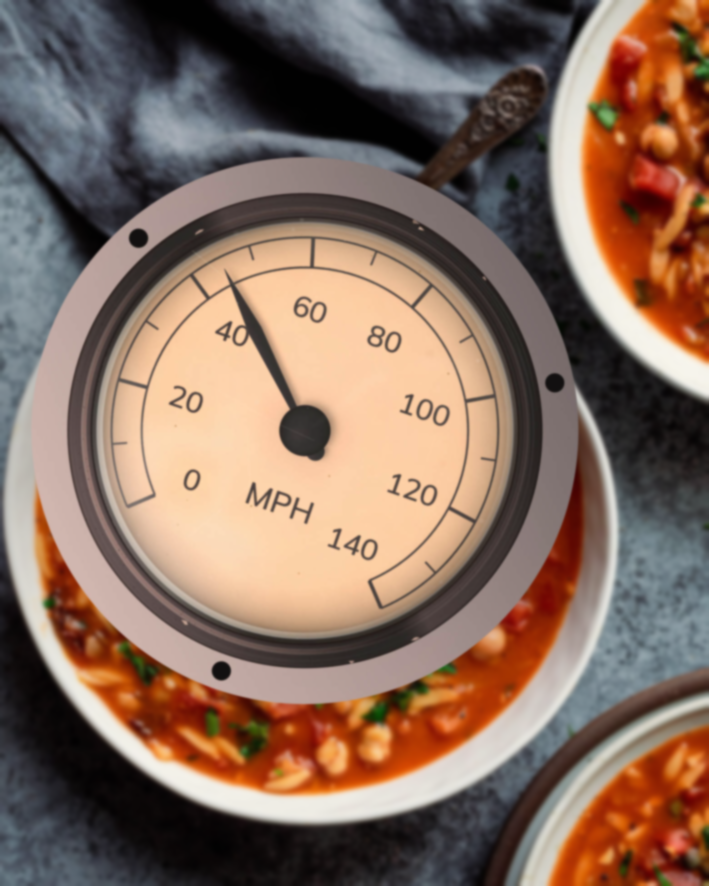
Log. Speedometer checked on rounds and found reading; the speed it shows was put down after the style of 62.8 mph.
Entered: 45 mph
